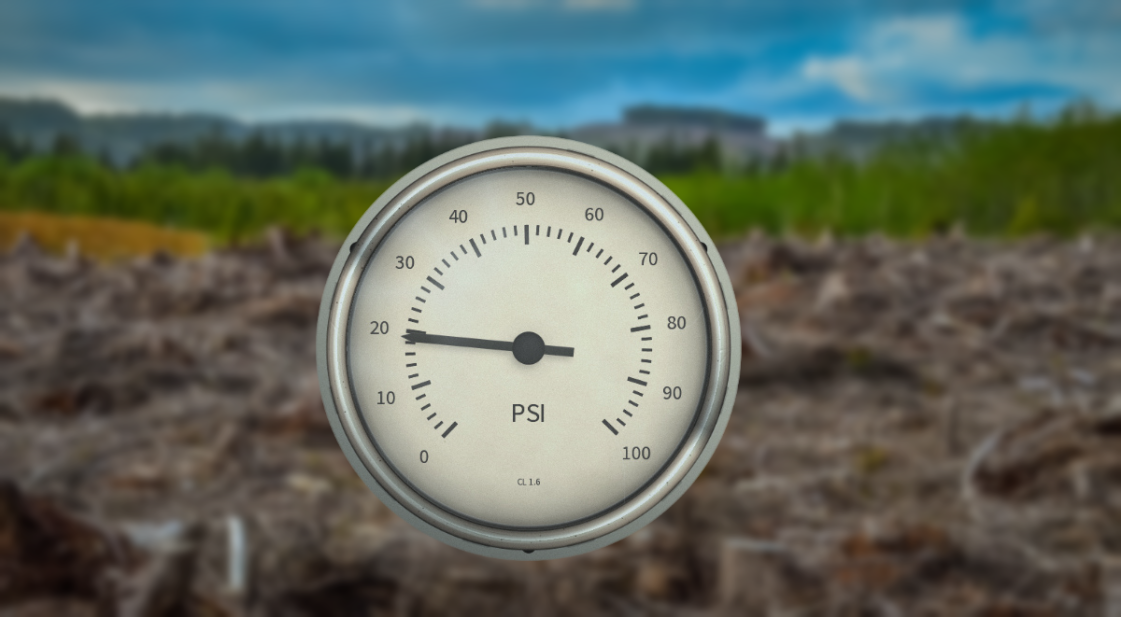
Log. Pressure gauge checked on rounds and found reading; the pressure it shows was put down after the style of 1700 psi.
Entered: 19 psi
